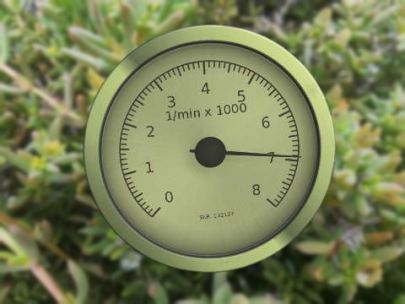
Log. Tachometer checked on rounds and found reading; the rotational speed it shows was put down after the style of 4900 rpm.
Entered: 6900 rpm
